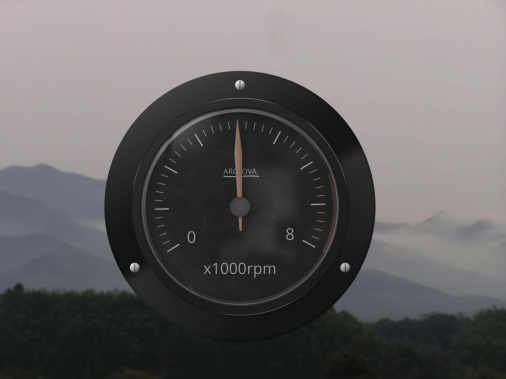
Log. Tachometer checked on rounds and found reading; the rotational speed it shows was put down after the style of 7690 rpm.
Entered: 4000 rpm
